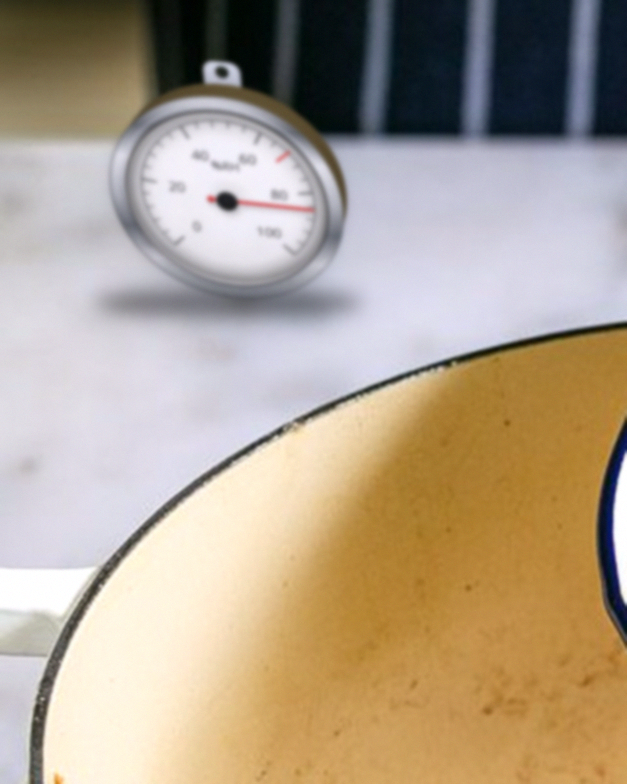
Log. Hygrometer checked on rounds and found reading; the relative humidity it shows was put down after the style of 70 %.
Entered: 84 %
